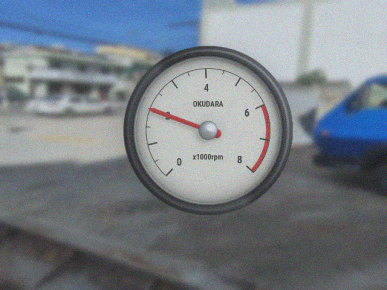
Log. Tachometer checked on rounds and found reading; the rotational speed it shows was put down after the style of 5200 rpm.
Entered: 2000 rpm
